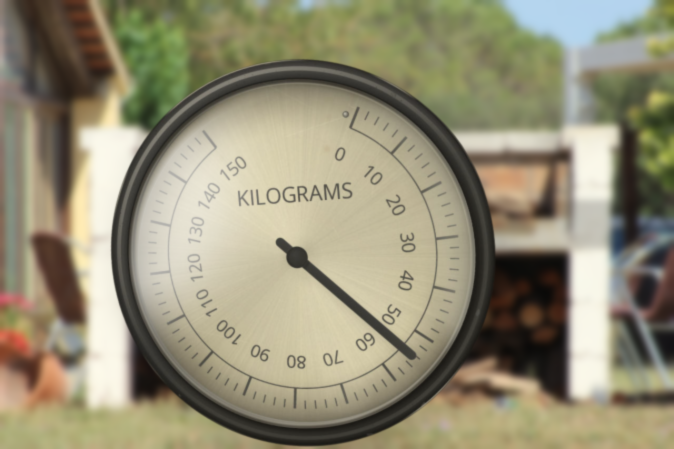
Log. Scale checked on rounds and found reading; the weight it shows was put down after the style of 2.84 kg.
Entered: 54 kg
